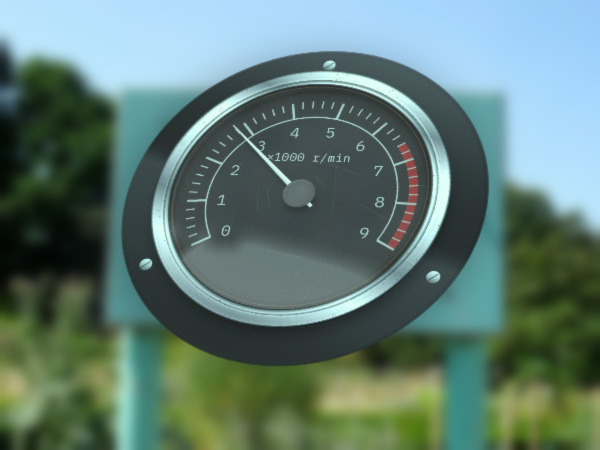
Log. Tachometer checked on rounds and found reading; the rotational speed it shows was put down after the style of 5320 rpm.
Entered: 2800 rpm
